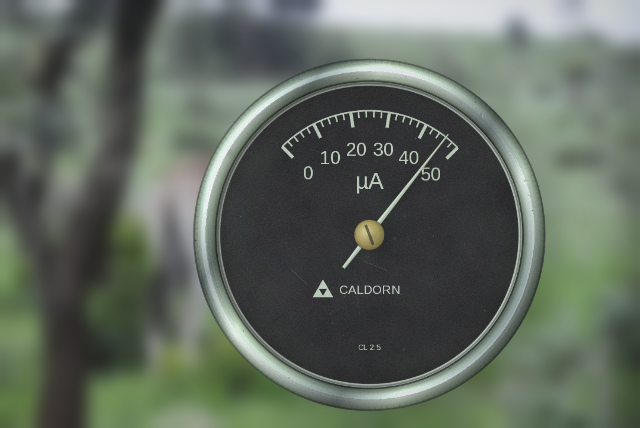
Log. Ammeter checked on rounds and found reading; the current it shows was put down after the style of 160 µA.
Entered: 46 µA
